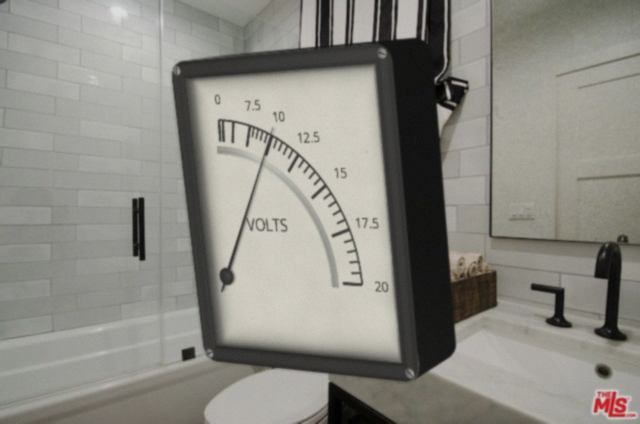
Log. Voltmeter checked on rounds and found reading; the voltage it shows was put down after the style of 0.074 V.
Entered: 10 V
